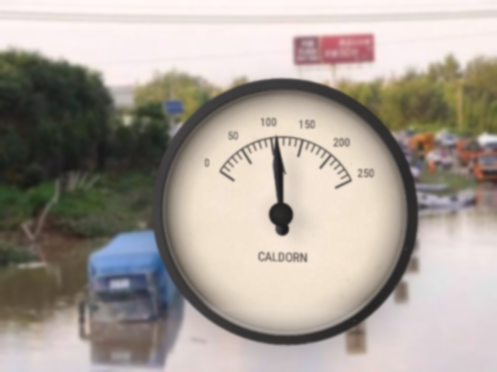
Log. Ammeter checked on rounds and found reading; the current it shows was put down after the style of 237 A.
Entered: 110 A
